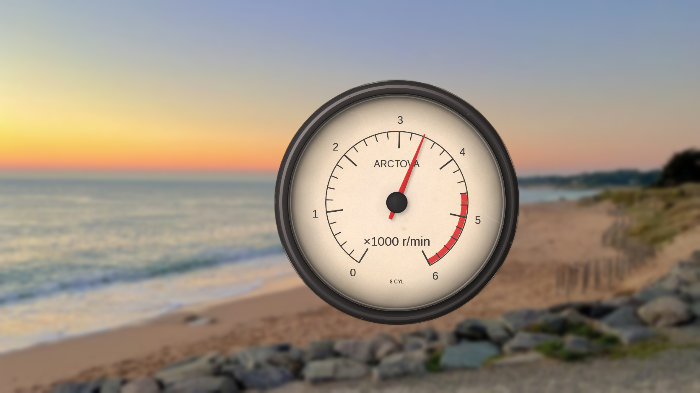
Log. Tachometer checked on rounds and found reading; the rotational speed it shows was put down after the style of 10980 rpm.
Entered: 3400 rpm
